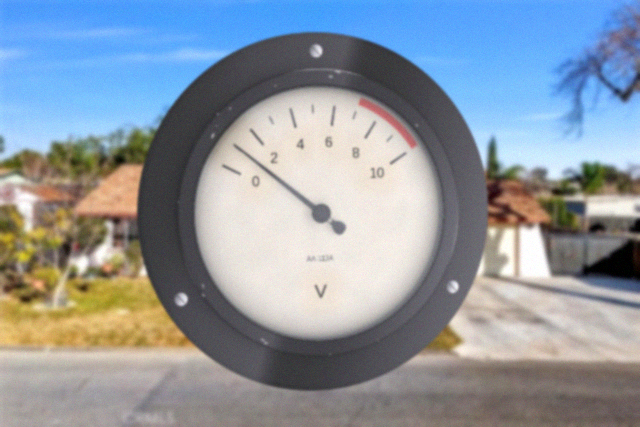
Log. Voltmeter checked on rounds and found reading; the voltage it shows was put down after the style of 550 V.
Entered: 1 V
